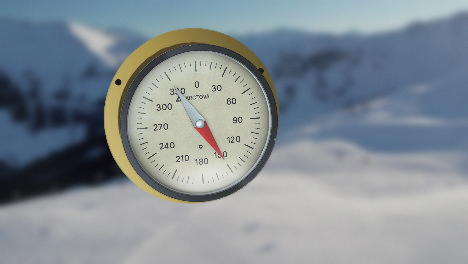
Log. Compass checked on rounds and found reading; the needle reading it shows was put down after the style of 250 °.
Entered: 150 °
